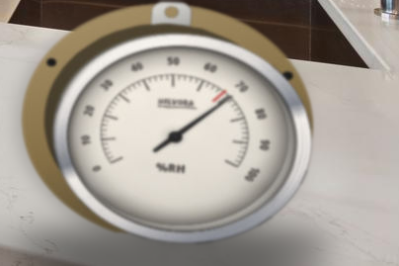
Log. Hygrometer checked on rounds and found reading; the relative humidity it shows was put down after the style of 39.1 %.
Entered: 70 %
